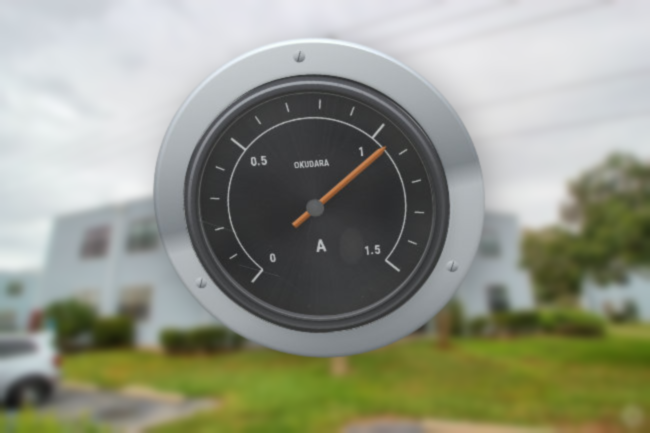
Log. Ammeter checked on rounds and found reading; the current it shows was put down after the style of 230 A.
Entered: 1.05 A
